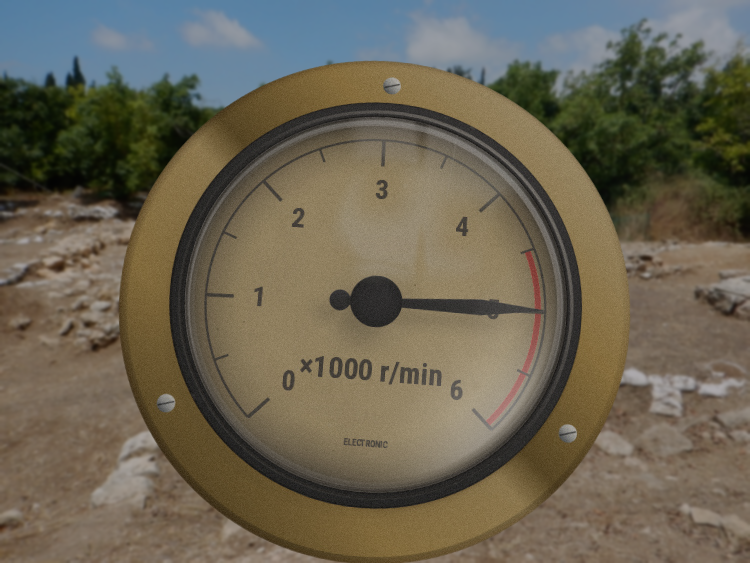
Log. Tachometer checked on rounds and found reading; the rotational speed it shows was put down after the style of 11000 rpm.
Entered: 5000 rpm
